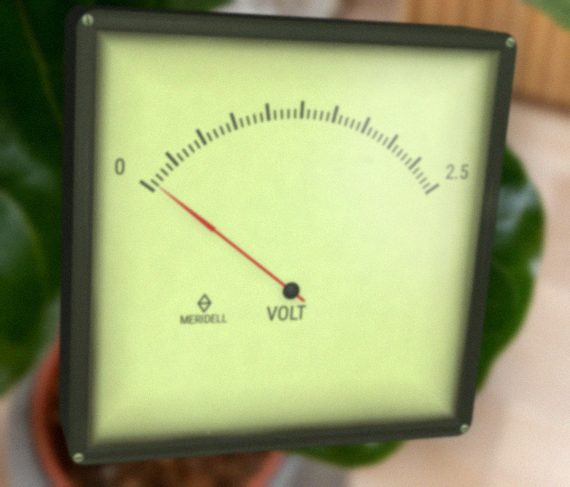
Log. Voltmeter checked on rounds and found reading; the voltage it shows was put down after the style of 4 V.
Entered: 0.05 V
